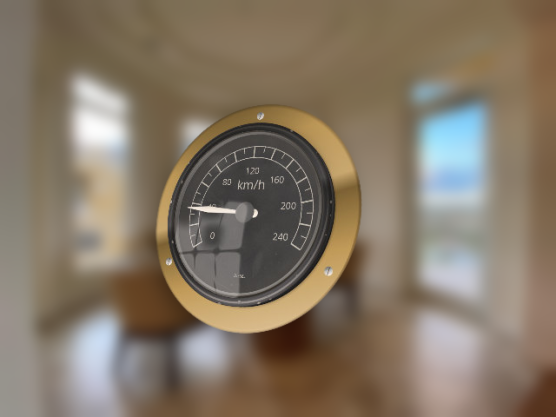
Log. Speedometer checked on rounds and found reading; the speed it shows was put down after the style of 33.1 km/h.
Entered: 35 km/h
